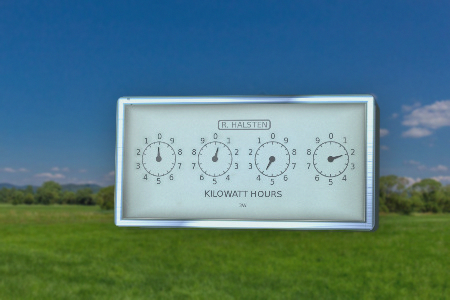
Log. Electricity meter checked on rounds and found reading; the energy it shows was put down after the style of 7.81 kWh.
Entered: 42 kWh
